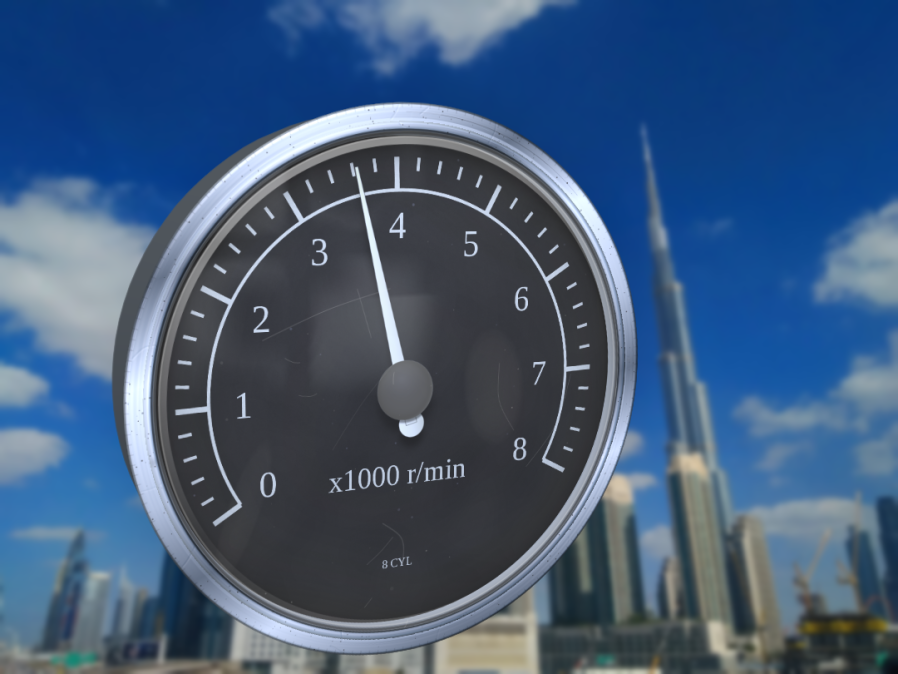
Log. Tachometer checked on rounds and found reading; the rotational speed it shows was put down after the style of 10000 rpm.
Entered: 3600 rpm
